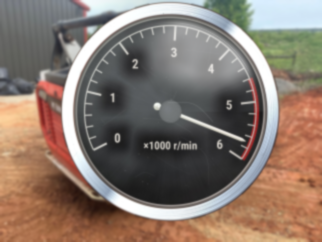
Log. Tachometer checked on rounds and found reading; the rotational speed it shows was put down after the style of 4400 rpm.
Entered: 5700 rpm
